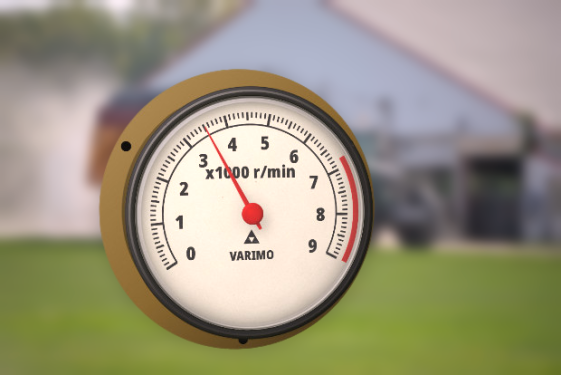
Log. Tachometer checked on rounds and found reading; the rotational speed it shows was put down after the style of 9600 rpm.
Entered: 3500 rpm
